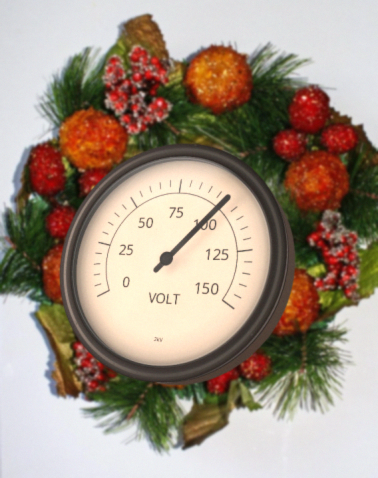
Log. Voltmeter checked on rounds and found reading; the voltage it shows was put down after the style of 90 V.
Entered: 100 V
